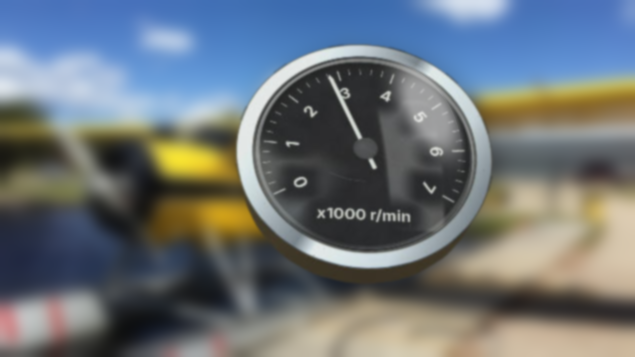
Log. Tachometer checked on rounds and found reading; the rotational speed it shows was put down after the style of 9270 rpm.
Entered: 2800 rpm
